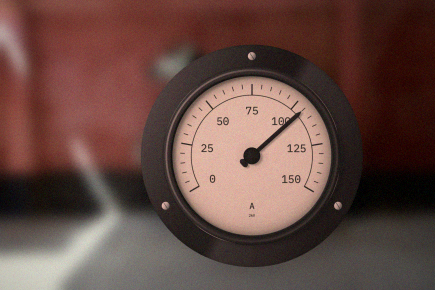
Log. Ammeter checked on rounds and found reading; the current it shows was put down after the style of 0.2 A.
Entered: 105 A
